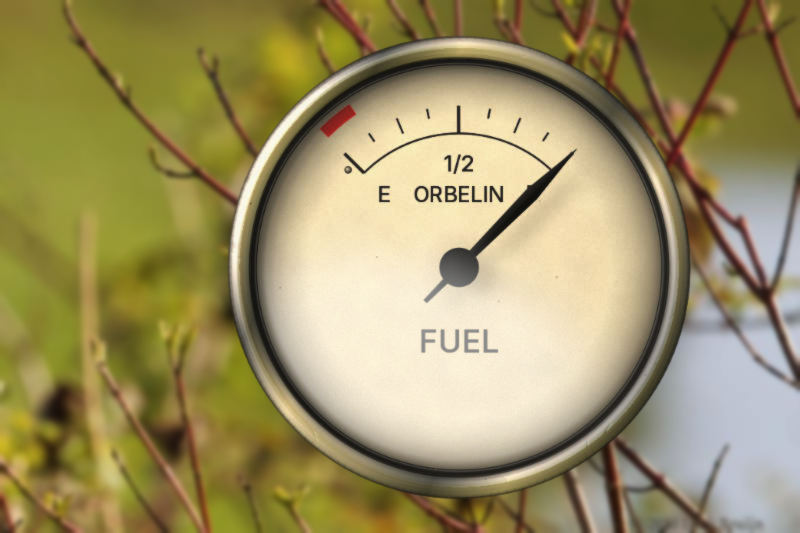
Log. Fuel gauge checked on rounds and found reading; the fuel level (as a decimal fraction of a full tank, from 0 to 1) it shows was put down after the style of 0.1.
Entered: 1
